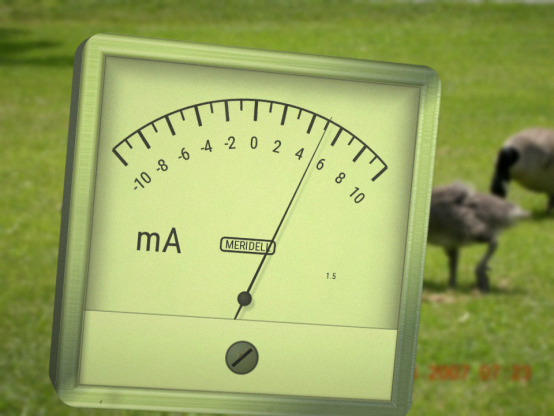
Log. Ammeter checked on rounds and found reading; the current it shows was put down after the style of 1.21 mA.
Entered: 5 mA
